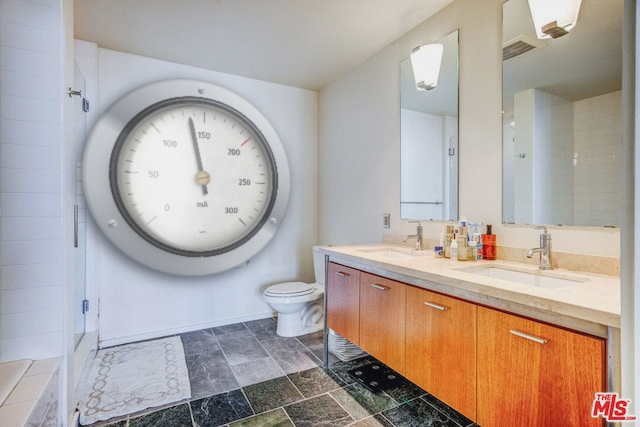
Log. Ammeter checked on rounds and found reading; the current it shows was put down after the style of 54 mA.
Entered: 135 mA
